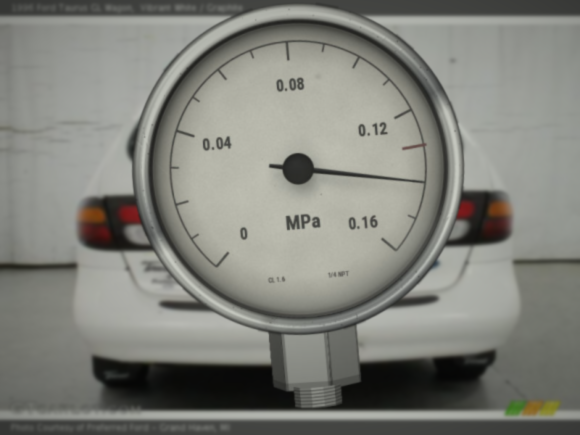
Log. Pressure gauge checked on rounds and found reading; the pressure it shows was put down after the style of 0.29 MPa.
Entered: 0.14 MPa
